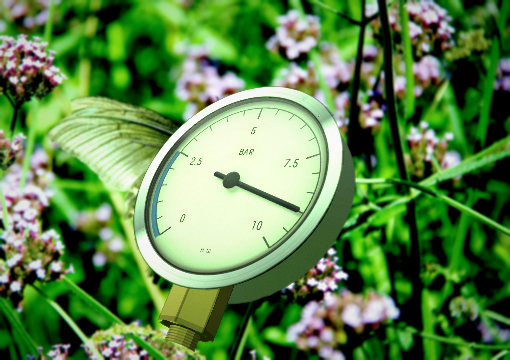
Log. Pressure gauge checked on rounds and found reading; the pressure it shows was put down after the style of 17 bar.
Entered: 9 bar
